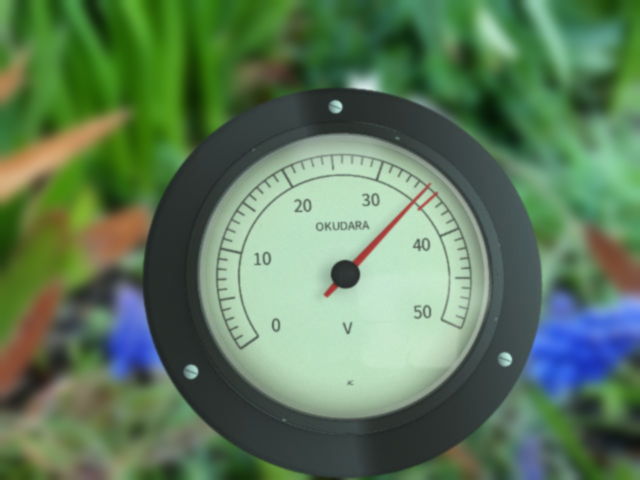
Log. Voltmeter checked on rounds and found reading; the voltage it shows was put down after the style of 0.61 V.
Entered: 35 V
